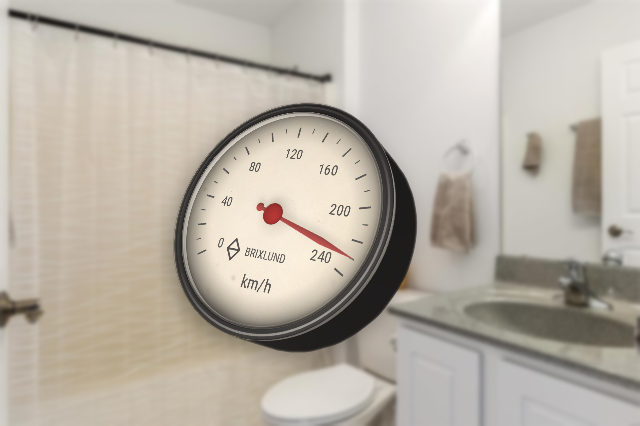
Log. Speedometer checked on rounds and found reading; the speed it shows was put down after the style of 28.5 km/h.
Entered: 230 km/h
